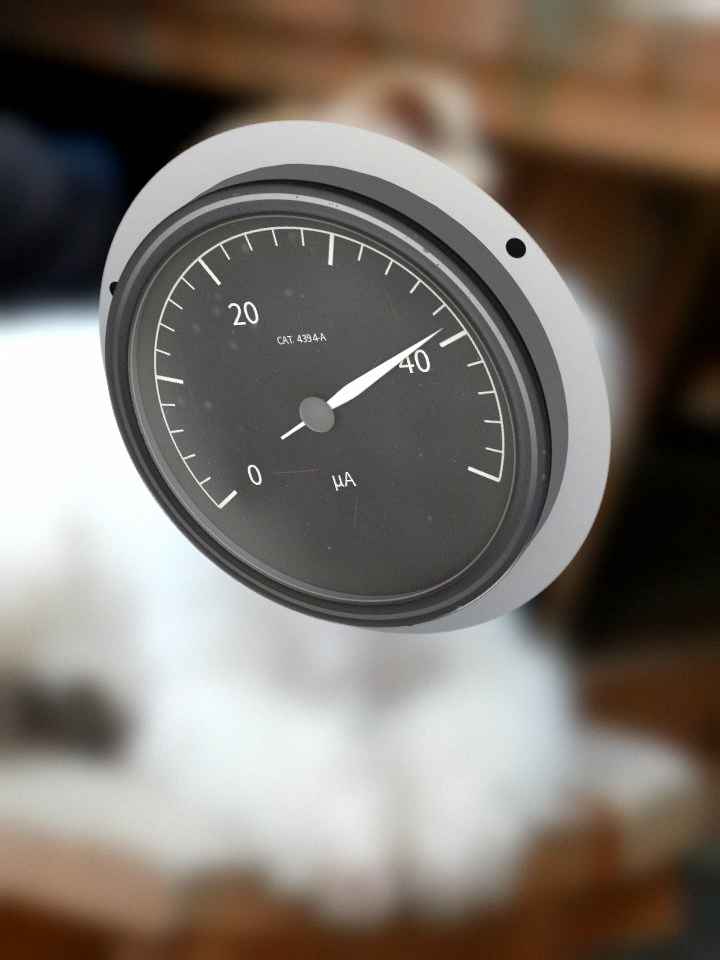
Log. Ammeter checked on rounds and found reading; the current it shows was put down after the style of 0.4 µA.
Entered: 39 µA
